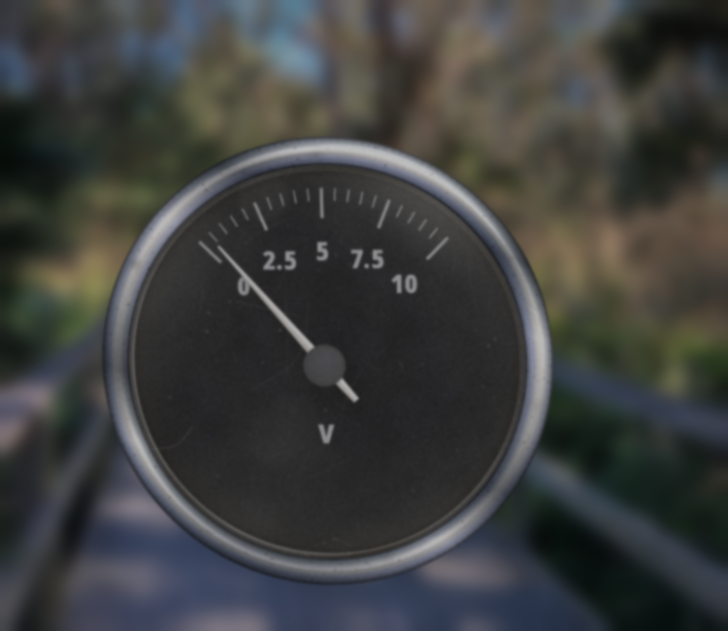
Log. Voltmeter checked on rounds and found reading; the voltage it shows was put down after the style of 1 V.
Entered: 0.5 V
